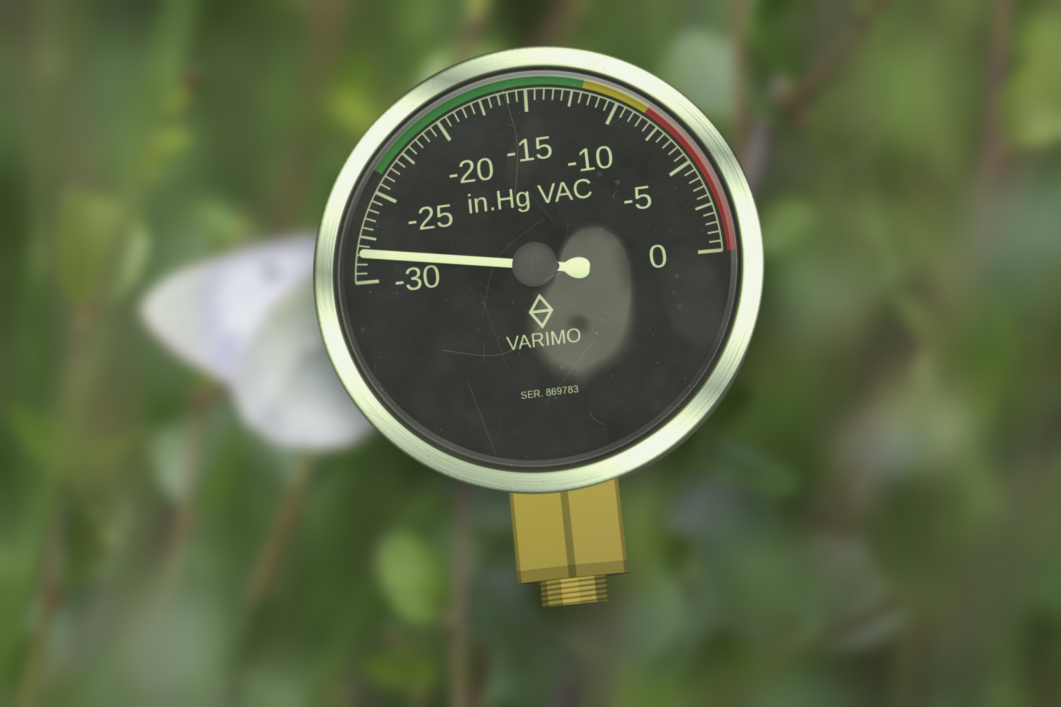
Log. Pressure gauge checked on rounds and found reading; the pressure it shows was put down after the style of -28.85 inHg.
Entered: -28.5 inHg
